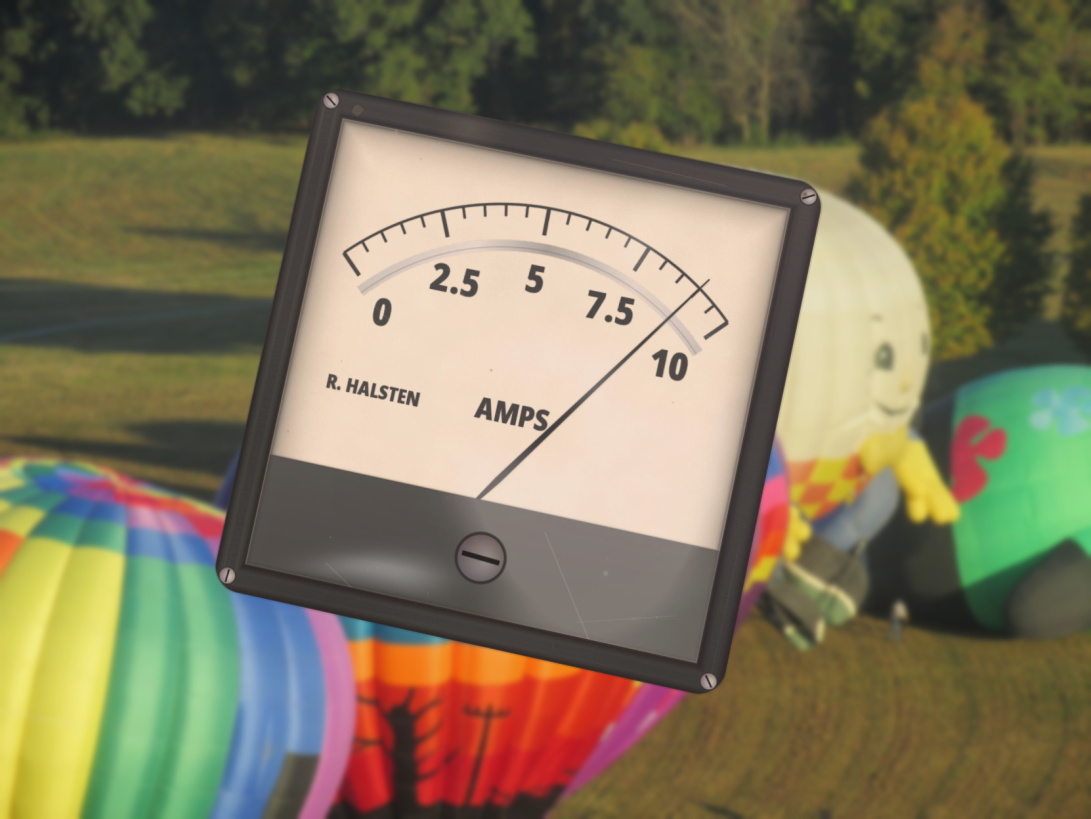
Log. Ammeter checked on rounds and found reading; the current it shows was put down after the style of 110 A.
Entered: 9 A
